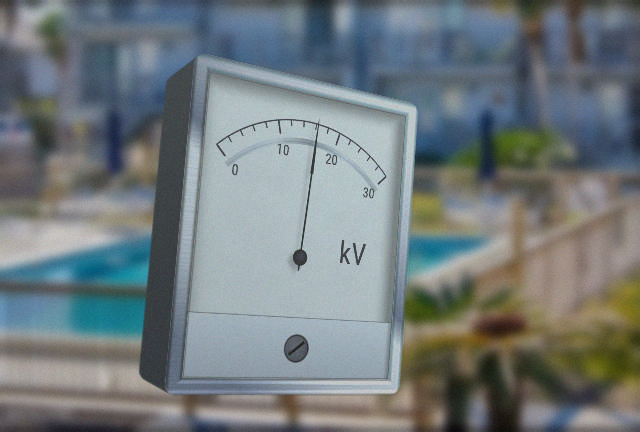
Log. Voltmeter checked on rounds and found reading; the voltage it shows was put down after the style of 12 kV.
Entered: 16 kV
